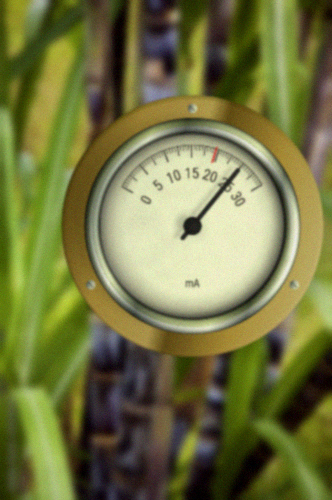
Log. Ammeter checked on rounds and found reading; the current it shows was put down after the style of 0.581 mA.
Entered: 25 mA
